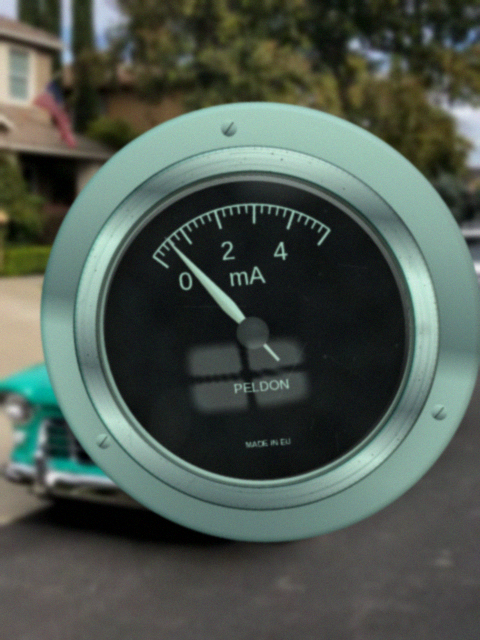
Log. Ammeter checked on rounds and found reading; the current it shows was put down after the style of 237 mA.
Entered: 0.6 mA
